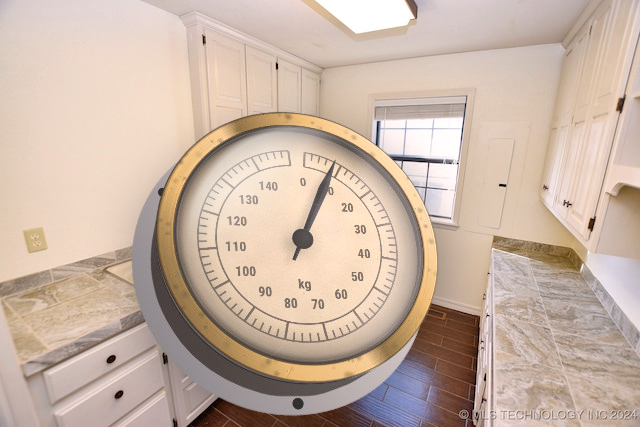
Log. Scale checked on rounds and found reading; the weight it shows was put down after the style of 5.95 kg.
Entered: 8 kg
